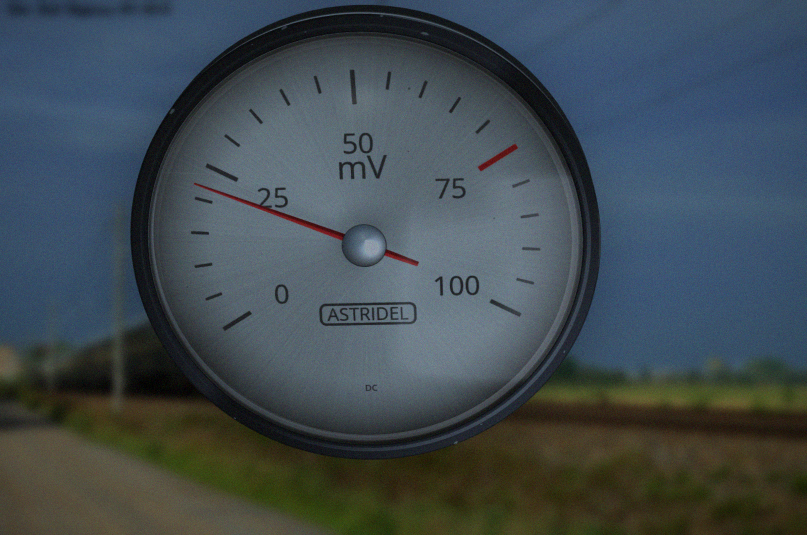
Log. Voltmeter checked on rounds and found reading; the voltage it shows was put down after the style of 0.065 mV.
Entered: 22.5 mV
